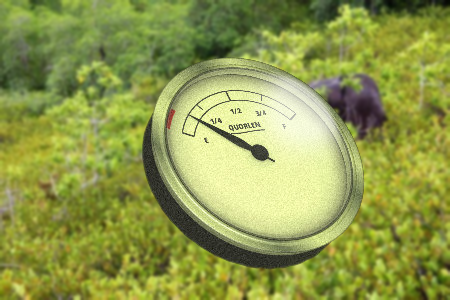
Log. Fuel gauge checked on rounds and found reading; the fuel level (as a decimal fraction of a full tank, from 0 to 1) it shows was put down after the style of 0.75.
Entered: 0.125
